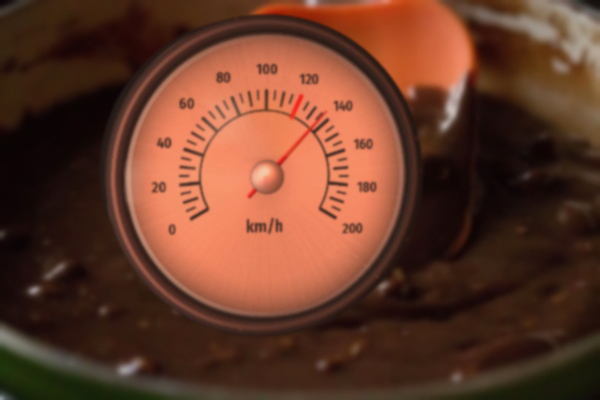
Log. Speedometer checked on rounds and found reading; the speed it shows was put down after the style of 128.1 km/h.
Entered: 135 km/h
